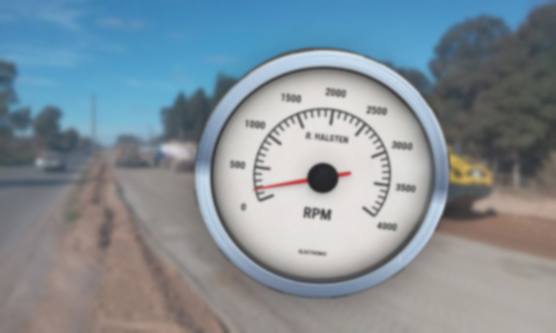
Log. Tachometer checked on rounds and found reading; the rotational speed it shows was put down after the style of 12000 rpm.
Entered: 200 rpm
